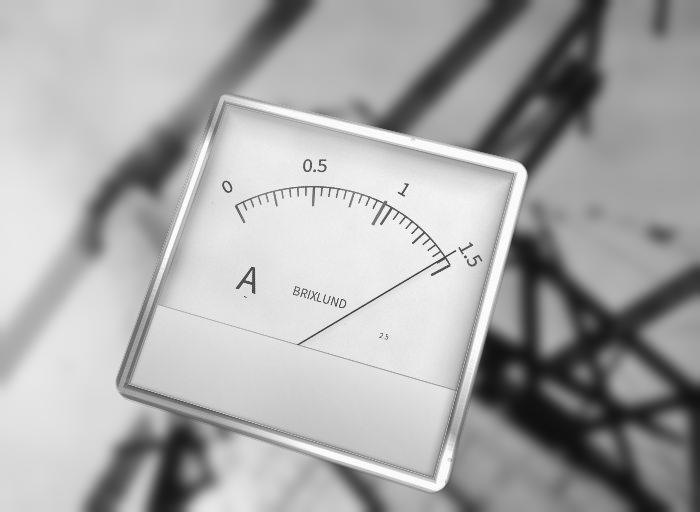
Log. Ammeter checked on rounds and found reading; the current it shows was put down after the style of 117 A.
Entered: 1.45 A
